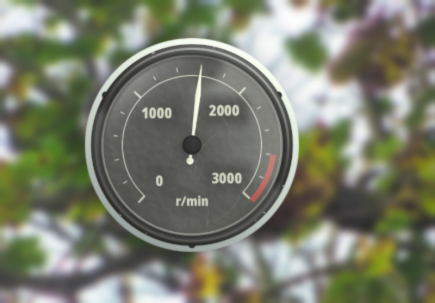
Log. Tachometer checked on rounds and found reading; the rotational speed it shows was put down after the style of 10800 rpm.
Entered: 1600 rpm
